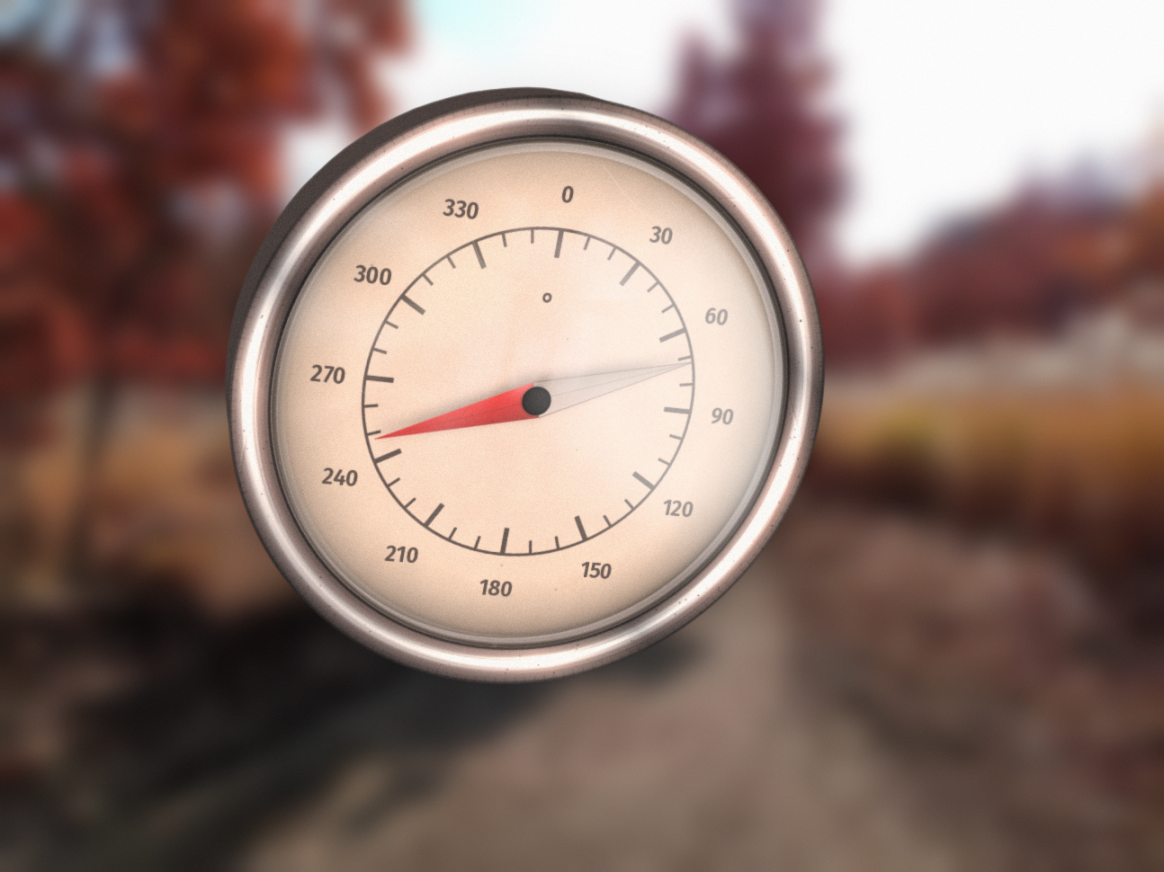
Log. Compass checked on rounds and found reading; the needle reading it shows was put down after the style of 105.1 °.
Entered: 250 °
